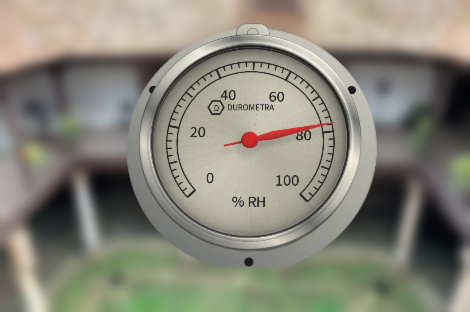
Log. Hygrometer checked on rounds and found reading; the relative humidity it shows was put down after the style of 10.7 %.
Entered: 78 %
